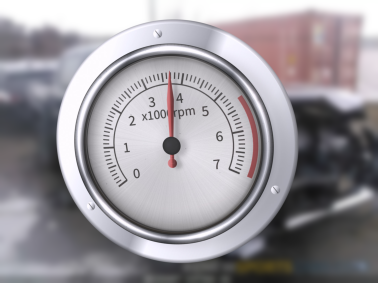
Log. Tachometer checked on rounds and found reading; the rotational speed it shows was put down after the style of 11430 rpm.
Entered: 3700 rpm
